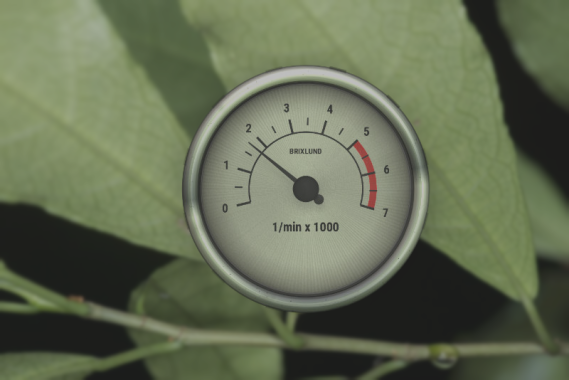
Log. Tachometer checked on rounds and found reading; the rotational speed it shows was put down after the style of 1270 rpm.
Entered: 1750 rpm
